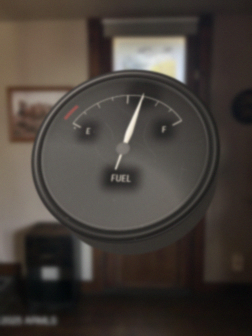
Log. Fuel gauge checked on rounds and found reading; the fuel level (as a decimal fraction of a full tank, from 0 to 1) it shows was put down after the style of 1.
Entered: 0.625
